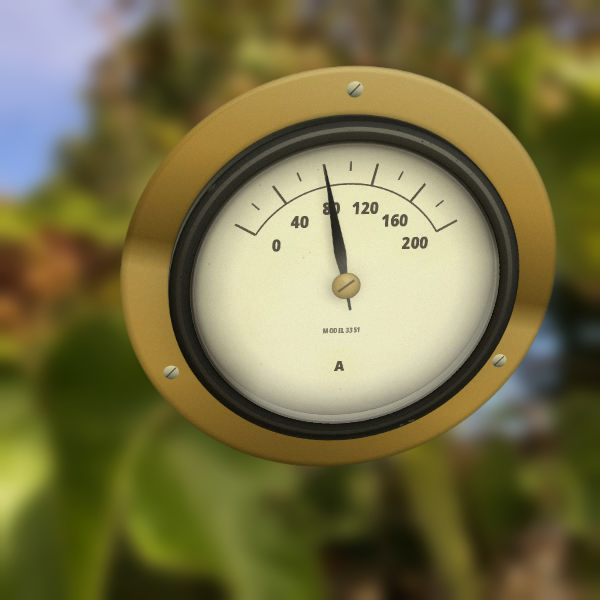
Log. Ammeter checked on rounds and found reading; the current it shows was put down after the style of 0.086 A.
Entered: 80 A
